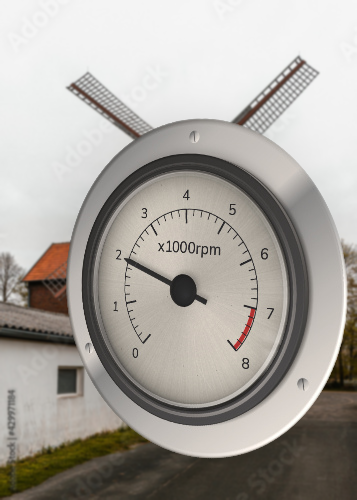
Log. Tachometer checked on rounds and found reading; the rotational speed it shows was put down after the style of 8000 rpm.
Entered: 2000 rpm
